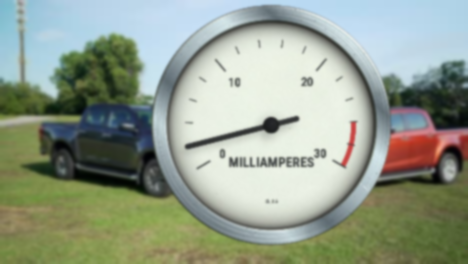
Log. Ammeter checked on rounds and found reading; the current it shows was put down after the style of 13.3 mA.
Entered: 2 mA
